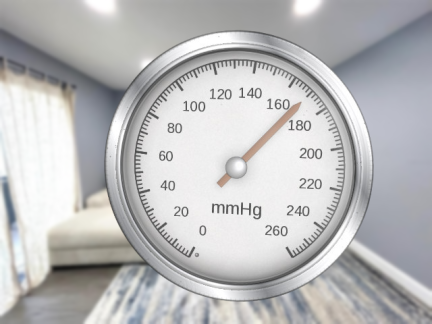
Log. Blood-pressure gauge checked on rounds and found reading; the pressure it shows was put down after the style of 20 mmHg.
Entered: 170 mmHg
